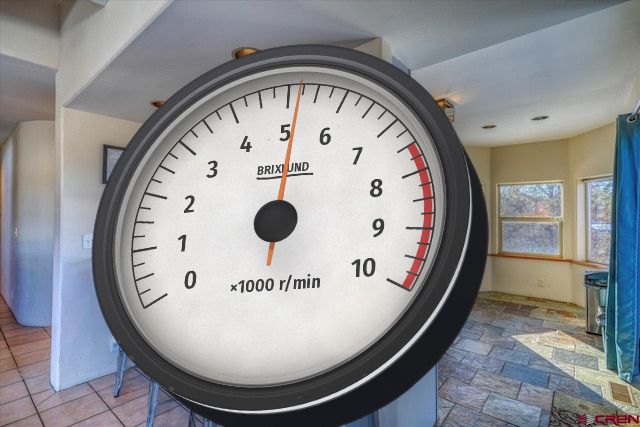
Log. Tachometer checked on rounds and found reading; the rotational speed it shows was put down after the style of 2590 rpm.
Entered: 5250 rpm
